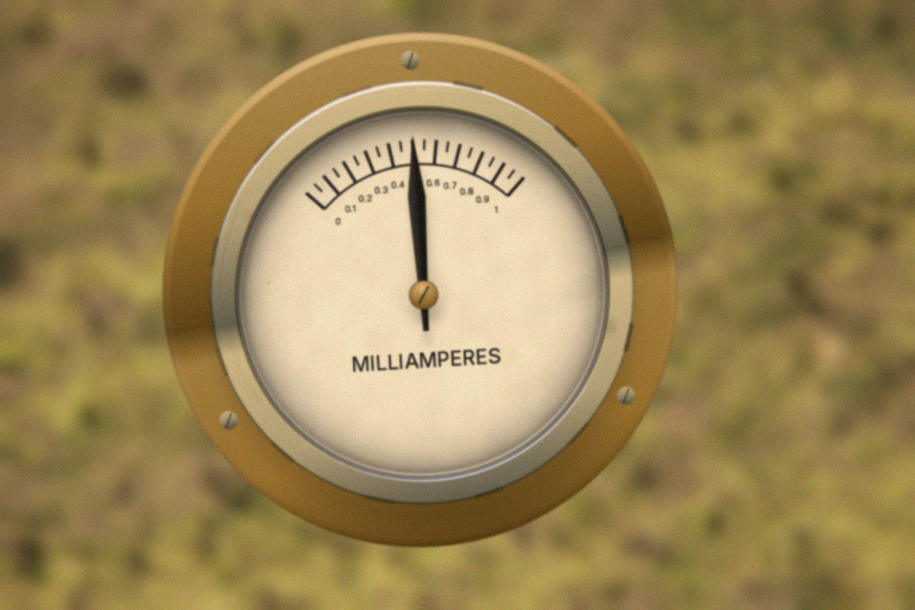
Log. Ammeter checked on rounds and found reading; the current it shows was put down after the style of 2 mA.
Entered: 0.5 mA
